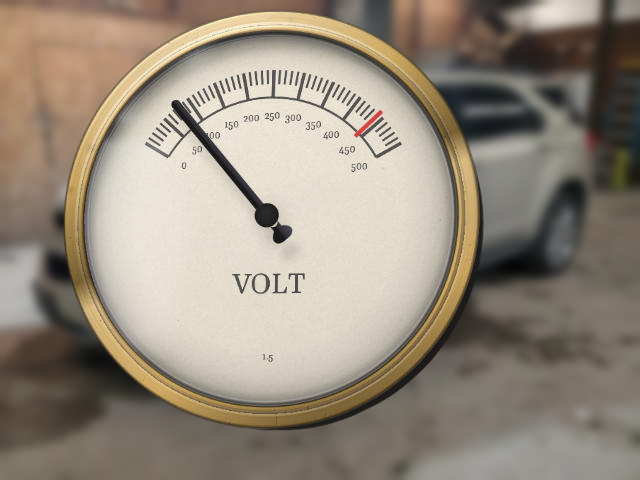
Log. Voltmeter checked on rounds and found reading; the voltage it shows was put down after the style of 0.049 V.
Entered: 80 V
